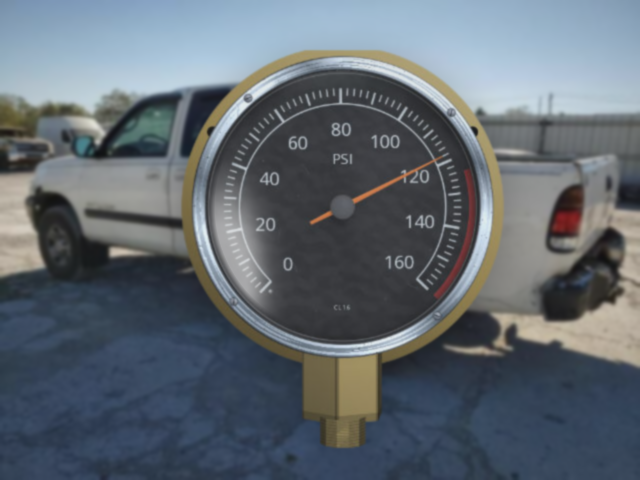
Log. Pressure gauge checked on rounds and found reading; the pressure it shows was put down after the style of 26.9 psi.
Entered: 118 psi
